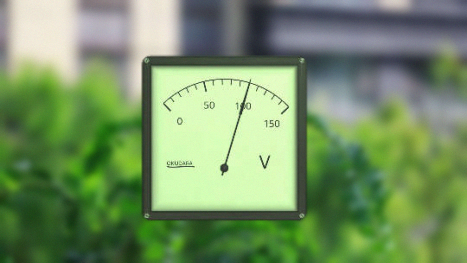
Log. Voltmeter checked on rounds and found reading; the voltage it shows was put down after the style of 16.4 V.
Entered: 100 V
